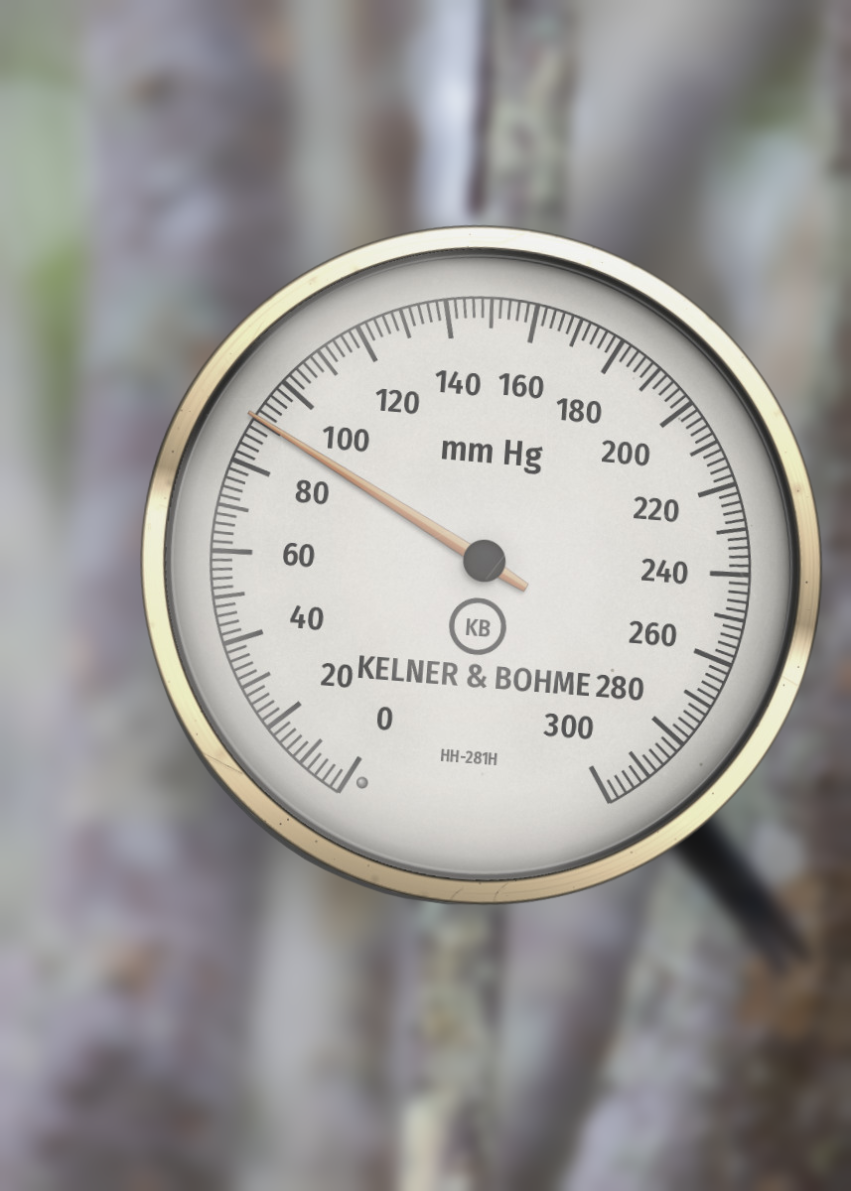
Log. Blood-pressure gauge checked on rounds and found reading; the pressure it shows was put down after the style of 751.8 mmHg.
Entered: 90 mmHg
